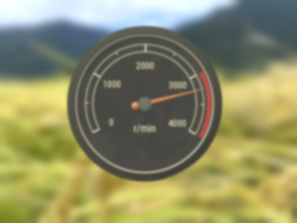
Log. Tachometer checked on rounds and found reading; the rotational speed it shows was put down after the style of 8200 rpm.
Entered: 3250 rpm
